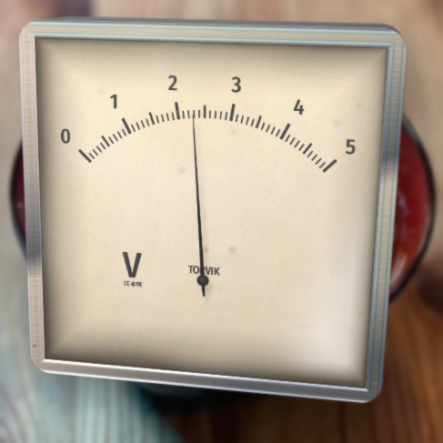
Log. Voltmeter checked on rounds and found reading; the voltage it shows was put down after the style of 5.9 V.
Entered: 2.3 V
